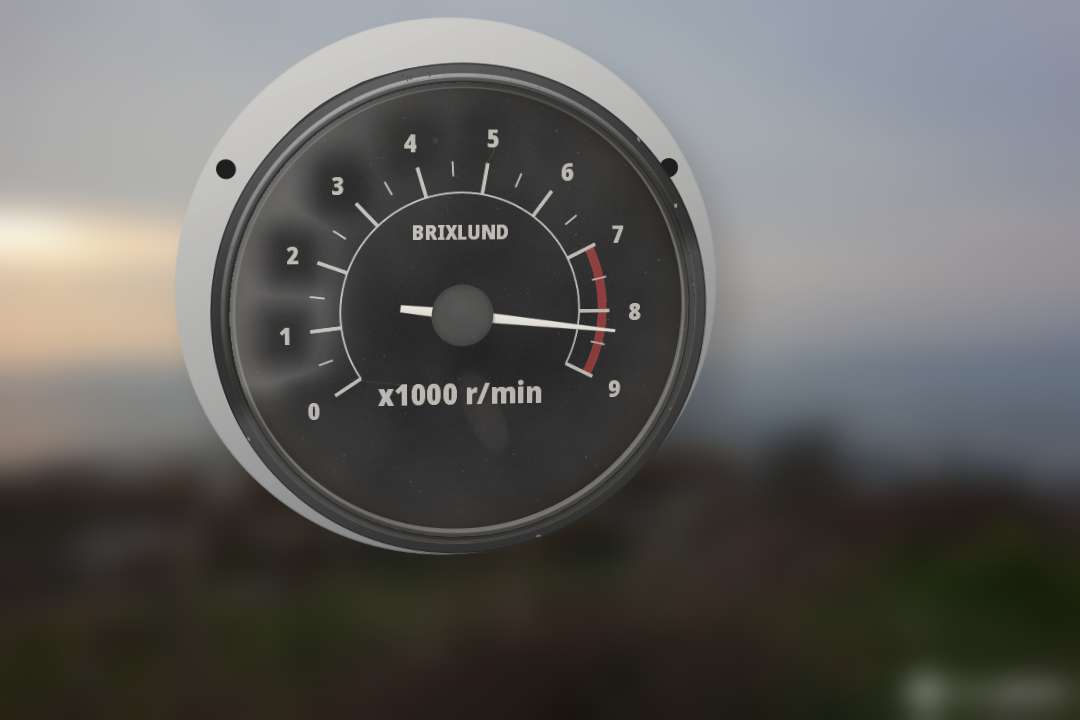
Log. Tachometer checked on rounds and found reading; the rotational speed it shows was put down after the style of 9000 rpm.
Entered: 8250 rpm
